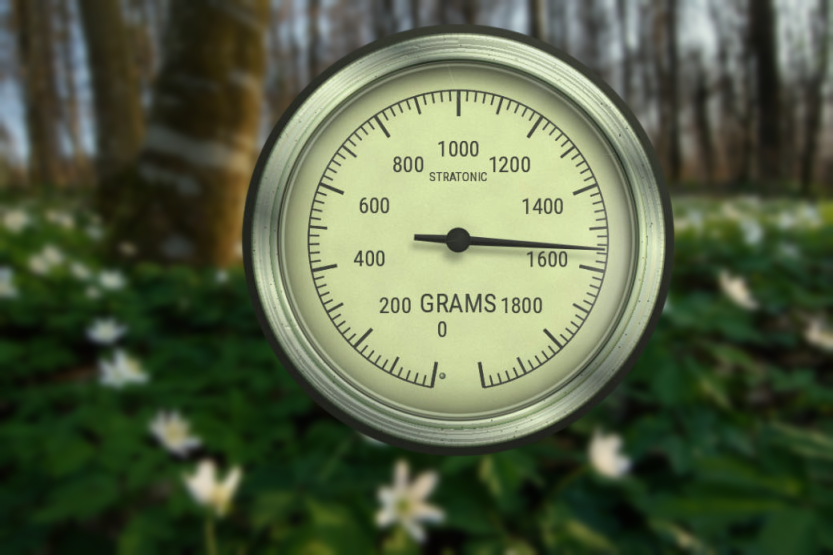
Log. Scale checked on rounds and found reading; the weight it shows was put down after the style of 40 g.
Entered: 1550 g
